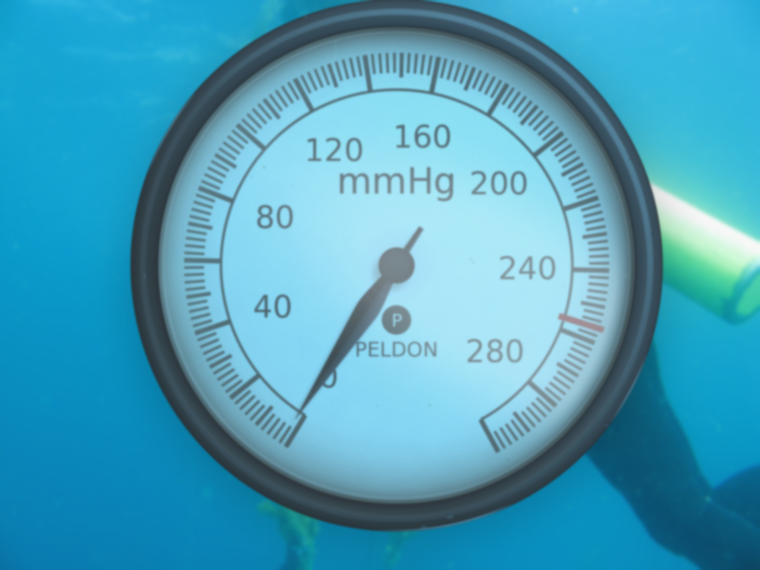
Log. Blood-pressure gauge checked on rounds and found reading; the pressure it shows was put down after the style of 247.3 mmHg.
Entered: 2 mmHg
